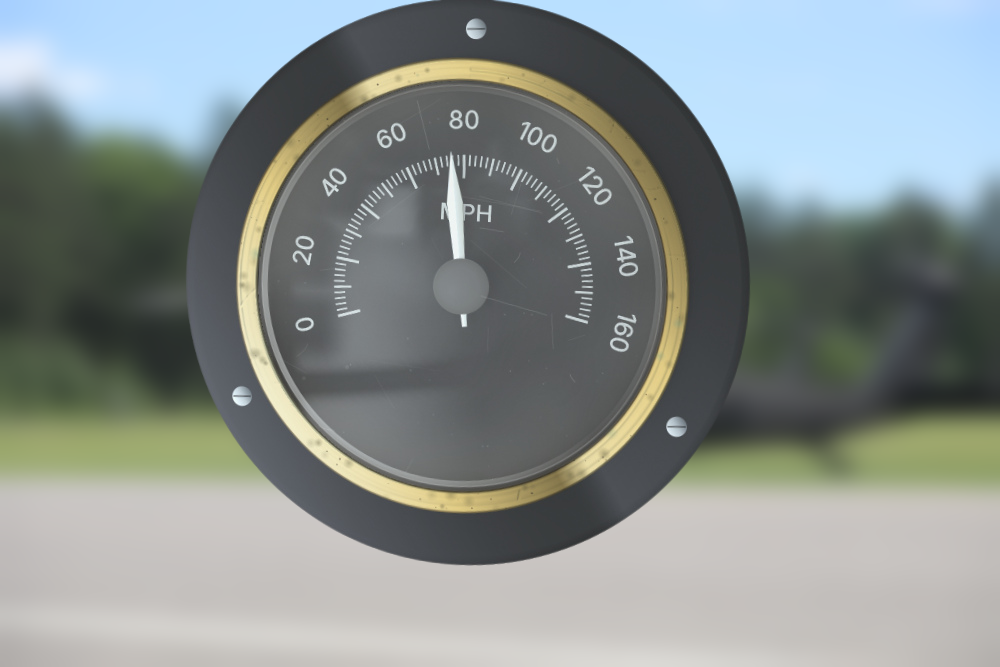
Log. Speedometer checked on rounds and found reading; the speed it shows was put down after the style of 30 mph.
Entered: 76 mph
